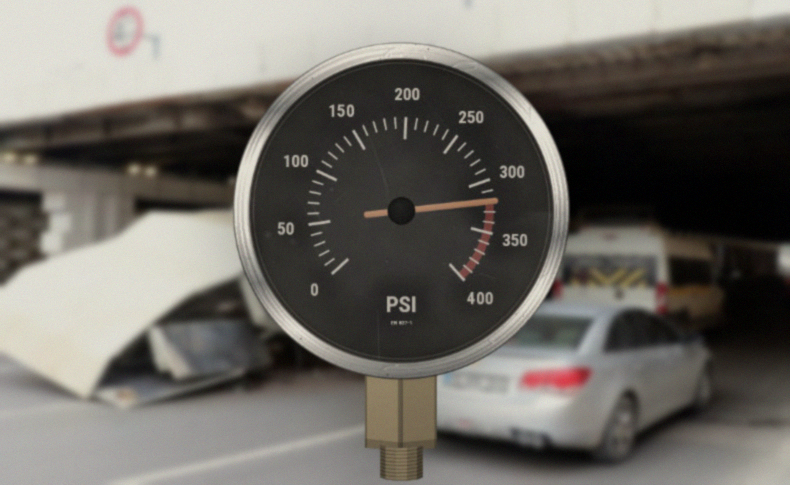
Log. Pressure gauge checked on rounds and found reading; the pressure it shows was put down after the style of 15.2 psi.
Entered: 320 psi
